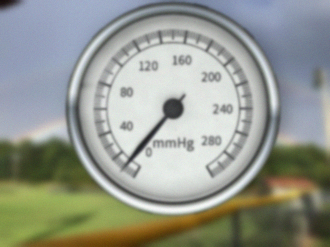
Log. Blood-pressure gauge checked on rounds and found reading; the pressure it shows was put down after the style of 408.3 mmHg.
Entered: 10 mmHg
